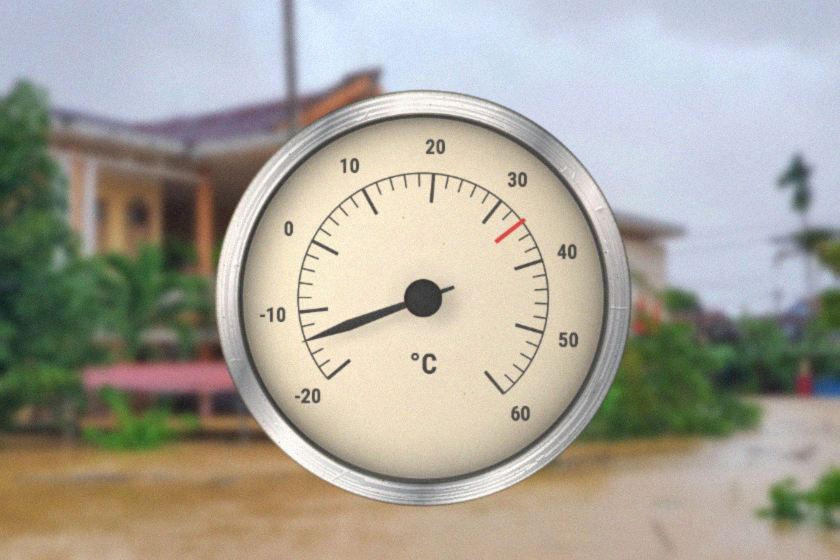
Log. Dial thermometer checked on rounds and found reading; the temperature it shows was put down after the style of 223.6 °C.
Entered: -14 °C
